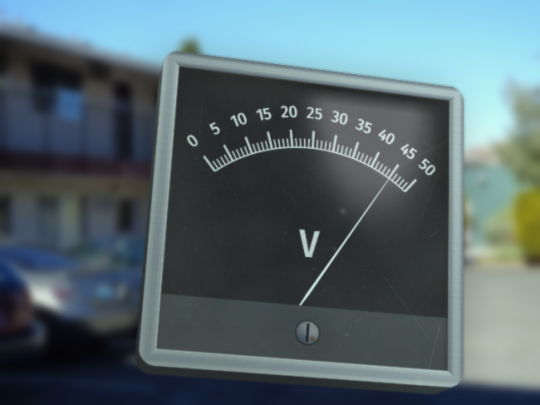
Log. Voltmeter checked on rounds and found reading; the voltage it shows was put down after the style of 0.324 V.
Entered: 45 V
